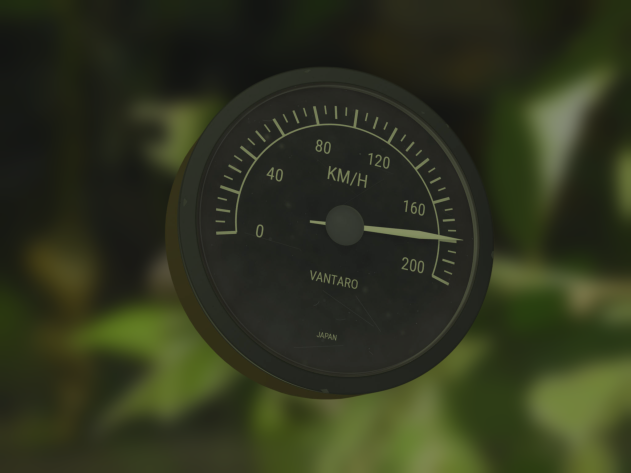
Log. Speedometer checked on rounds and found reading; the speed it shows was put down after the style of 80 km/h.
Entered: 180 km/h
